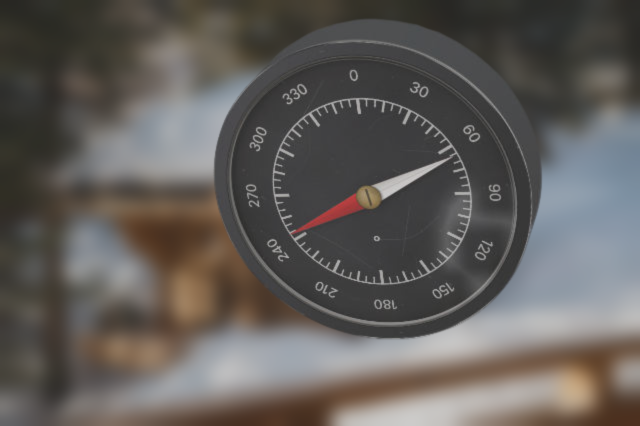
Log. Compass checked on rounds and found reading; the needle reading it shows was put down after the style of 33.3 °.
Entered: 245 °
